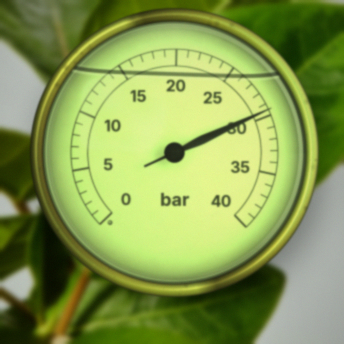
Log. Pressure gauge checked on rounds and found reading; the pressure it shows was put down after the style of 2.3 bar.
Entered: 29.5 bar
